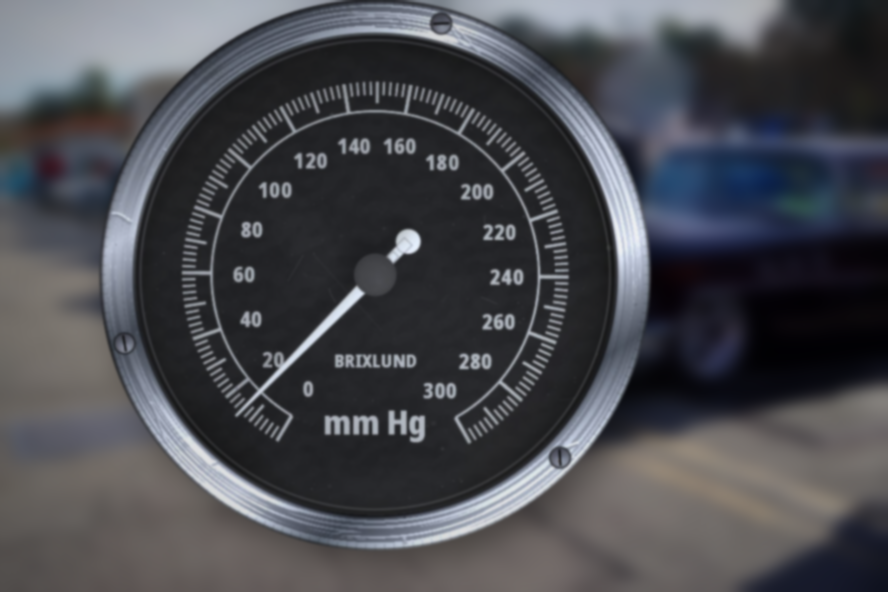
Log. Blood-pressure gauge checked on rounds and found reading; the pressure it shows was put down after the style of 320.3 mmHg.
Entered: 14 mmHg
